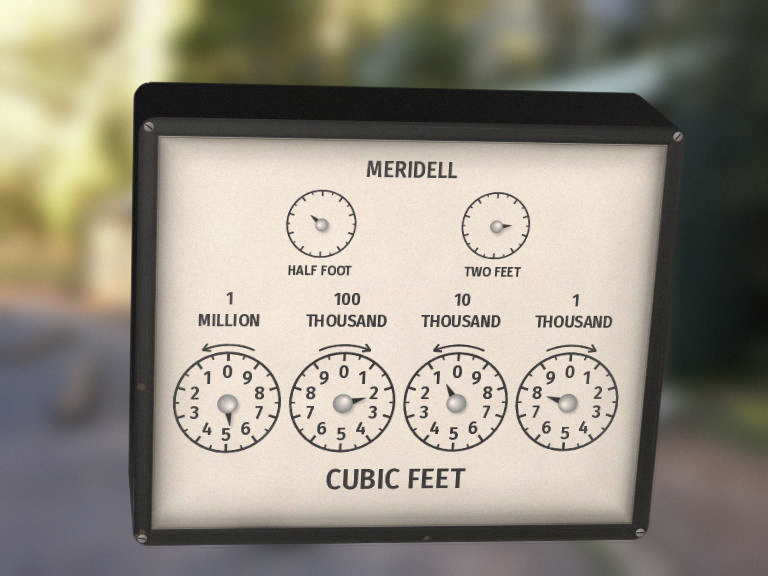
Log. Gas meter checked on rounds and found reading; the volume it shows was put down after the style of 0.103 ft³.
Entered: 520800 ft³
